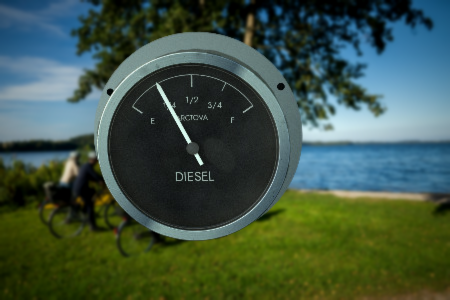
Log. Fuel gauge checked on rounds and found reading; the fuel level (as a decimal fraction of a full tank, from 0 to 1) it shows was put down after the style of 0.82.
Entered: 0.25
